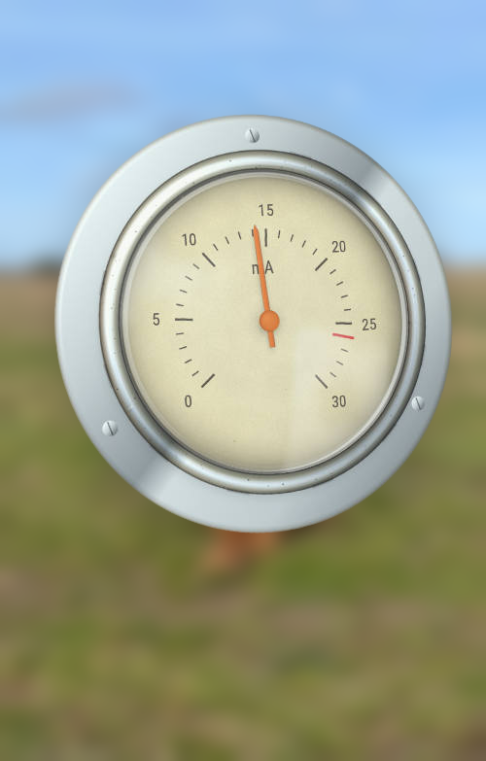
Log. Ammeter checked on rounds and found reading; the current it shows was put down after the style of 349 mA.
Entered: 14 mA
